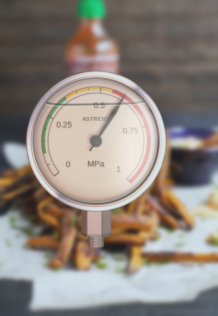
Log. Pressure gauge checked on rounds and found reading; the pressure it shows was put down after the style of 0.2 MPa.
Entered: 0.6 MPa
